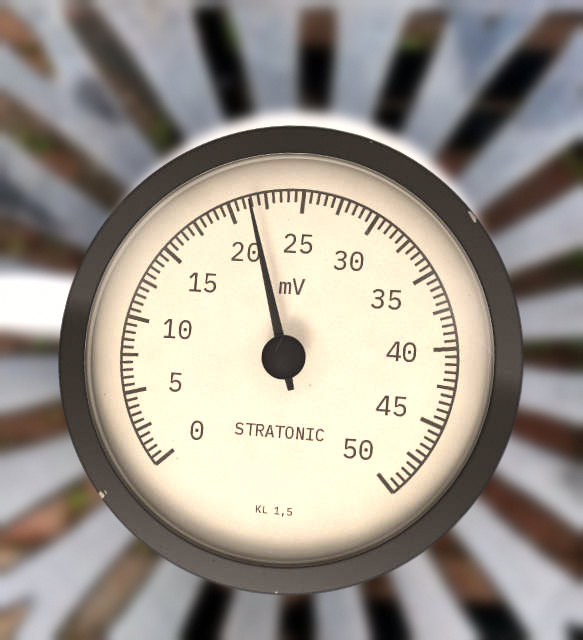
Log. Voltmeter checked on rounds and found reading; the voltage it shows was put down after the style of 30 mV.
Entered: 21.5 mV
